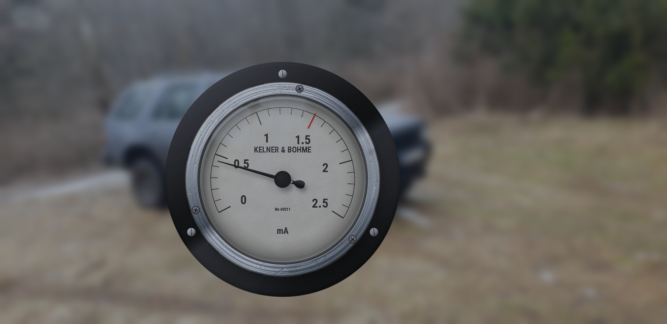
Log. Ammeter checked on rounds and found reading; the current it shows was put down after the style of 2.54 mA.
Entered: 0.45 mA
